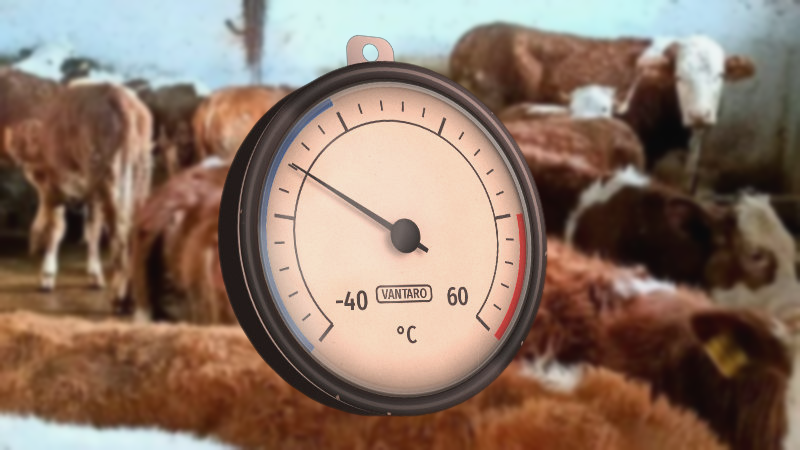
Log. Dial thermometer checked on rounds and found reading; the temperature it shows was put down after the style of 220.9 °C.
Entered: -12 °C
